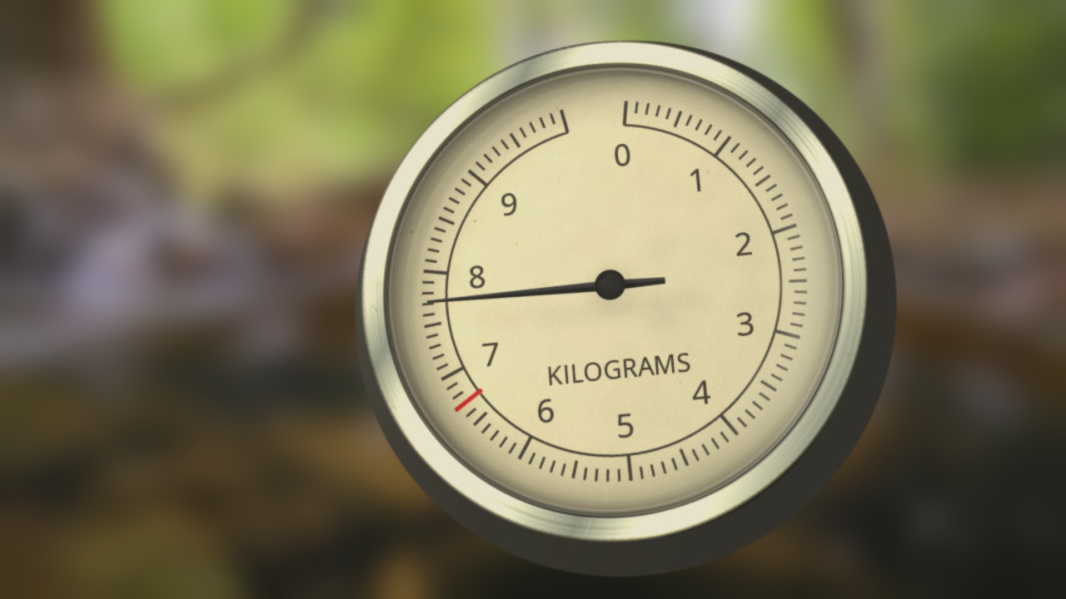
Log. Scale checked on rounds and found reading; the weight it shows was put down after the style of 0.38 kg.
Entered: 7.7 kg
